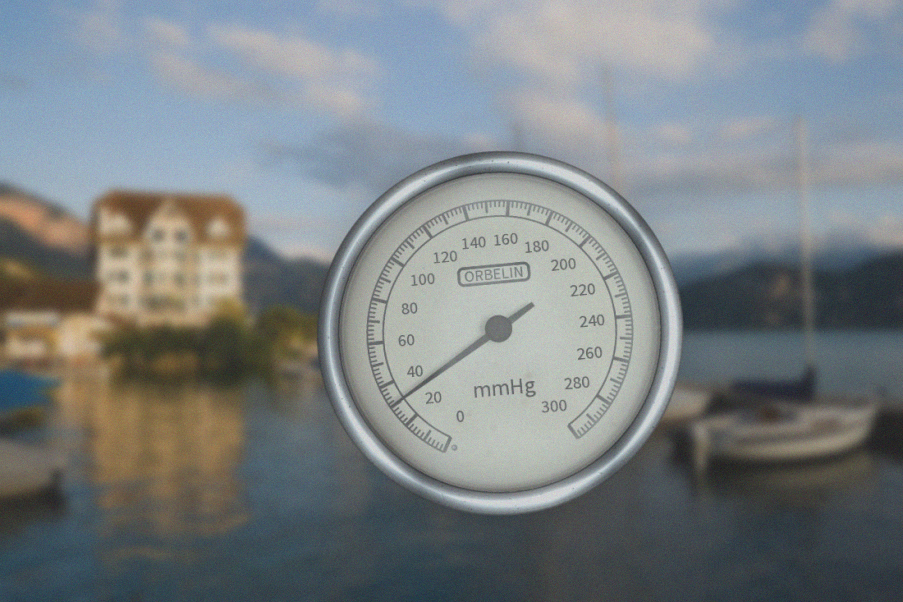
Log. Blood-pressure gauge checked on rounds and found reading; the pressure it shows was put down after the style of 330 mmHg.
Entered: 30 mmHg
